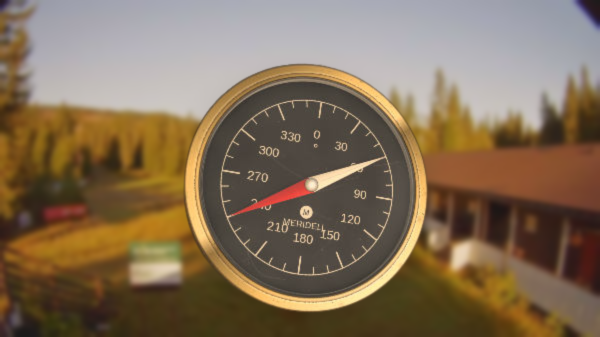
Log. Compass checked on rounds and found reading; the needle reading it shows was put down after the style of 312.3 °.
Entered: 240 °
